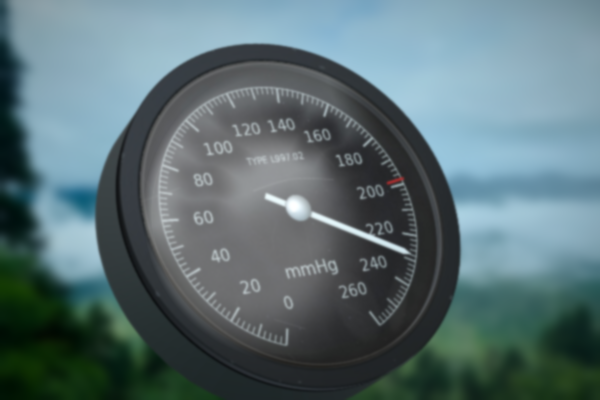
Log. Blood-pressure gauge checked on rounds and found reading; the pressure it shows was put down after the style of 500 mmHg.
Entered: 230 mmHg
